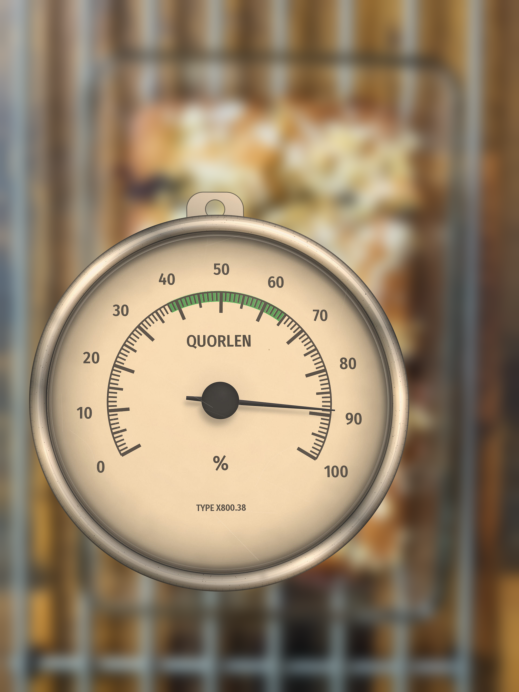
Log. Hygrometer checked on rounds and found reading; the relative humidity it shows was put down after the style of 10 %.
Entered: 89 %
